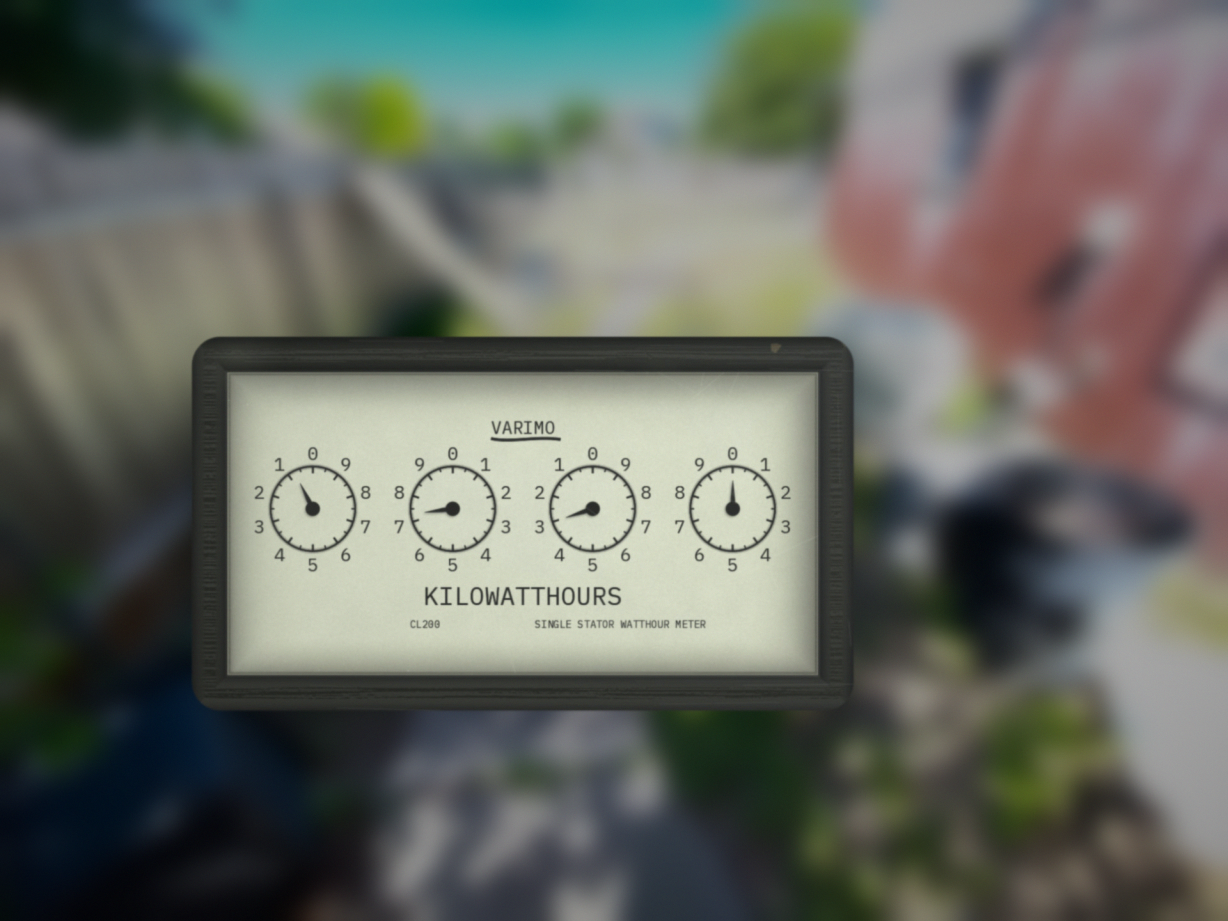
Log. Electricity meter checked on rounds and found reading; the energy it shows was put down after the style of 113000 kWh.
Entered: 730 kWh
